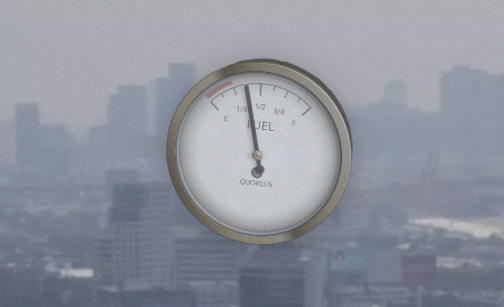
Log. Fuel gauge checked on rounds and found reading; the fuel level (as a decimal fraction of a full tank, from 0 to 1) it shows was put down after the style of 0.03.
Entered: 0.375
